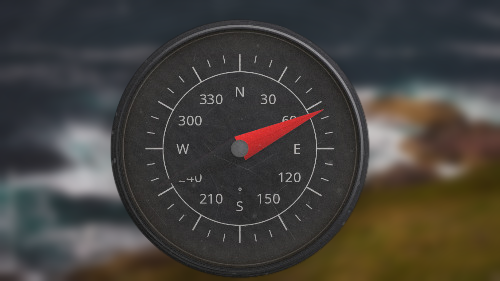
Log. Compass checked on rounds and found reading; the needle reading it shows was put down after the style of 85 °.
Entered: 65 °
